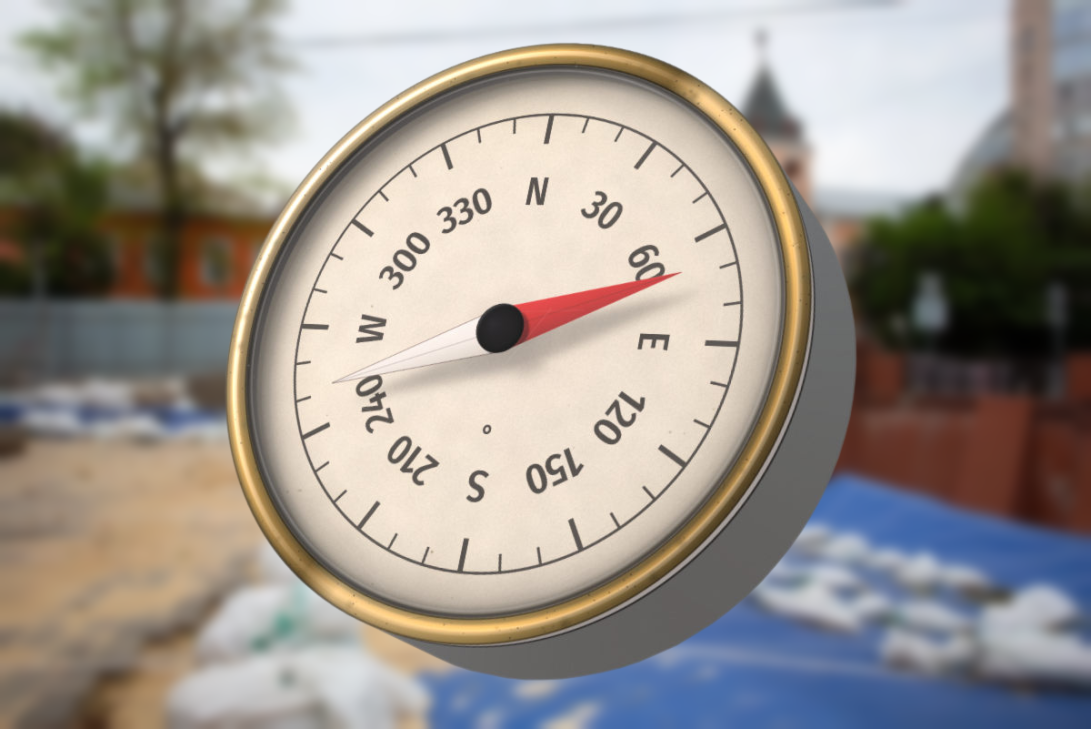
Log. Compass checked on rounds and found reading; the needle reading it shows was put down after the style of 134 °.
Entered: 70 °
